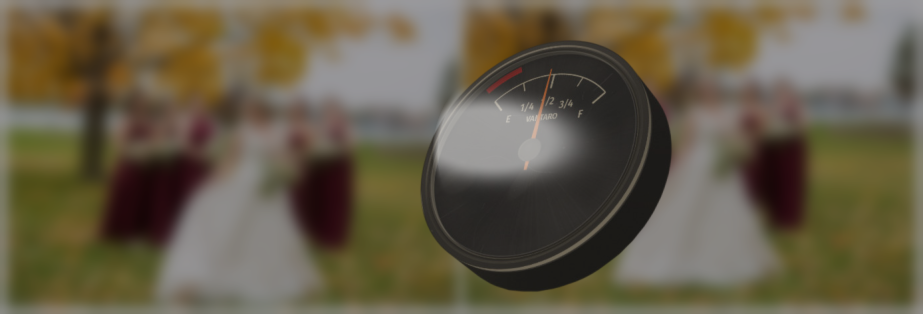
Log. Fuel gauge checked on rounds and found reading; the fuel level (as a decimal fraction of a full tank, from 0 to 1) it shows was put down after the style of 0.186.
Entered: 0.5
